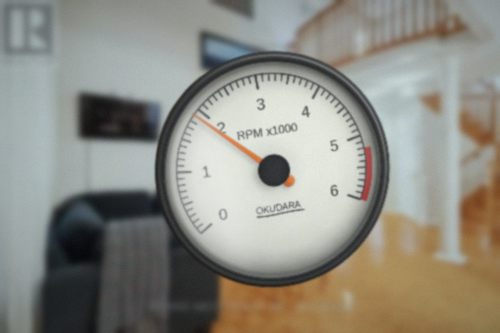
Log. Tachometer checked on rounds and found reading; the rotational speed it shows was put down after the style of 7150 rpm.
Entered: 1900 rpm
